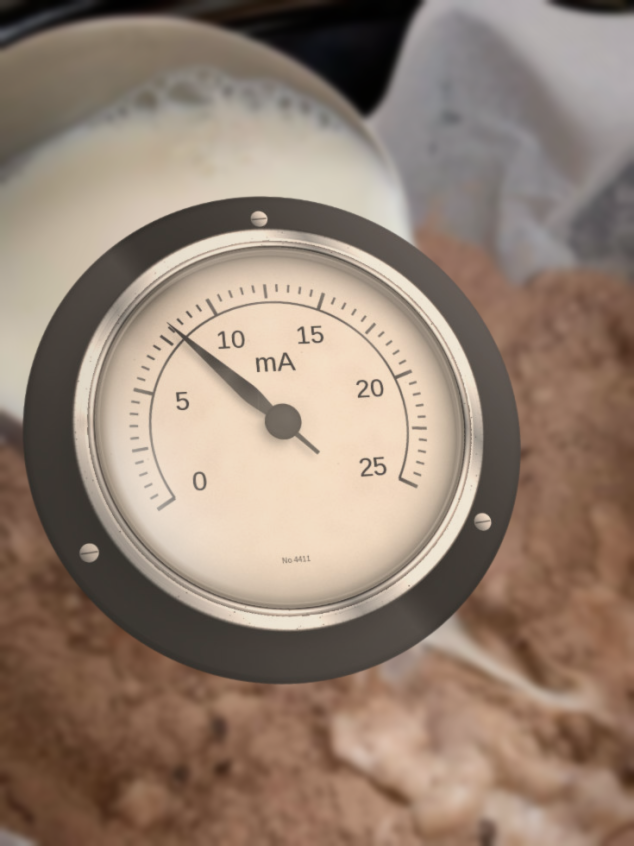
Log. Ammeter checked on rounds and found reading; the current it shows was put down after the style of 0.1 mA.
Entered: 8 mA
